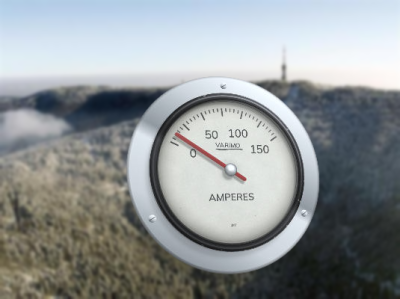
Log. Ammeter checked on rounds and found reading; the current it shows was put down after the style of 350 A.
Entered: 10 A
